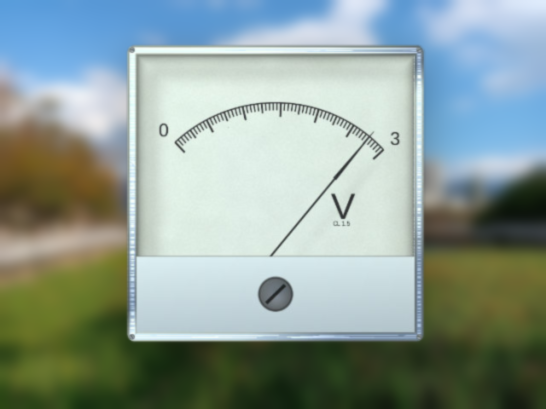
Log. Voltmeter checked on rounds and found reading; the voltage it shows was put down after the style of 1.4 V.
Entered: 2.75 V
